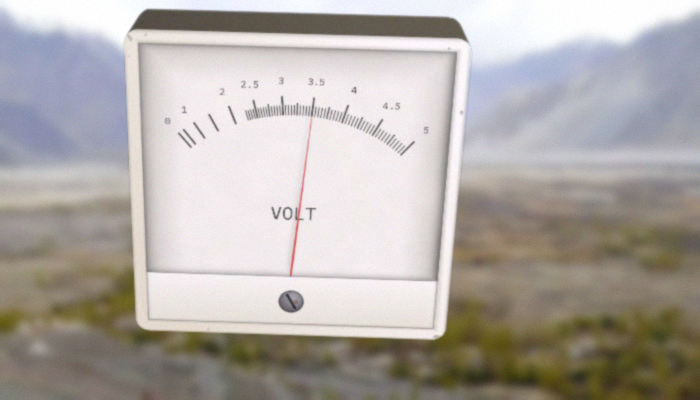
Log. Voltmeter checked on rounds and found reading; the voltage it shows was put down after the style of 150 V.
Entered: 3.5 V
